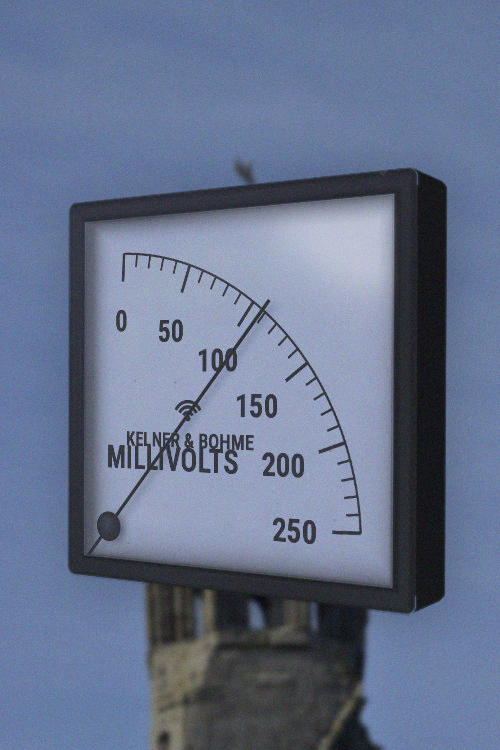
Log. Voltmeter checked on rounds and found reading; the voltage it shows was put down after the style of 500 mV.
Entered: 110 mV
